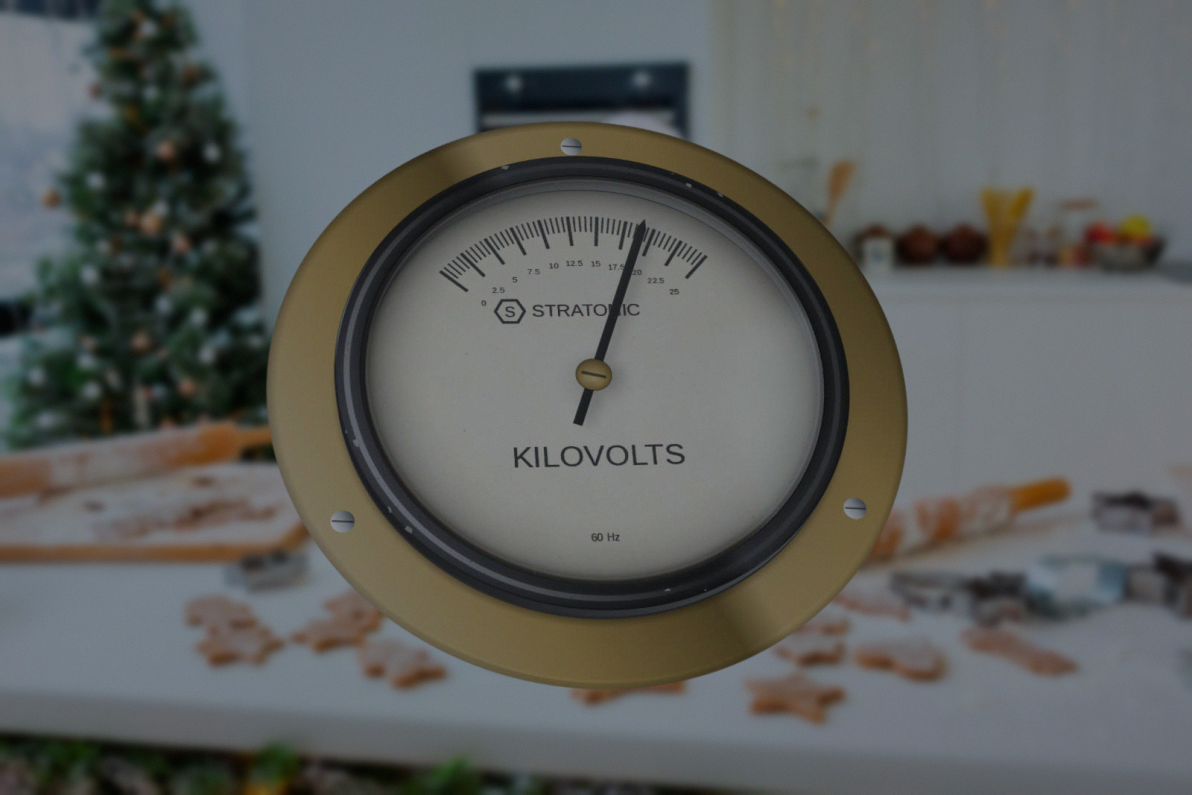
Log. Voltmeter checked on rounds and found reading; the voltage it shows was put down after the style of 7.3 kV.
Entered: 19 kV
